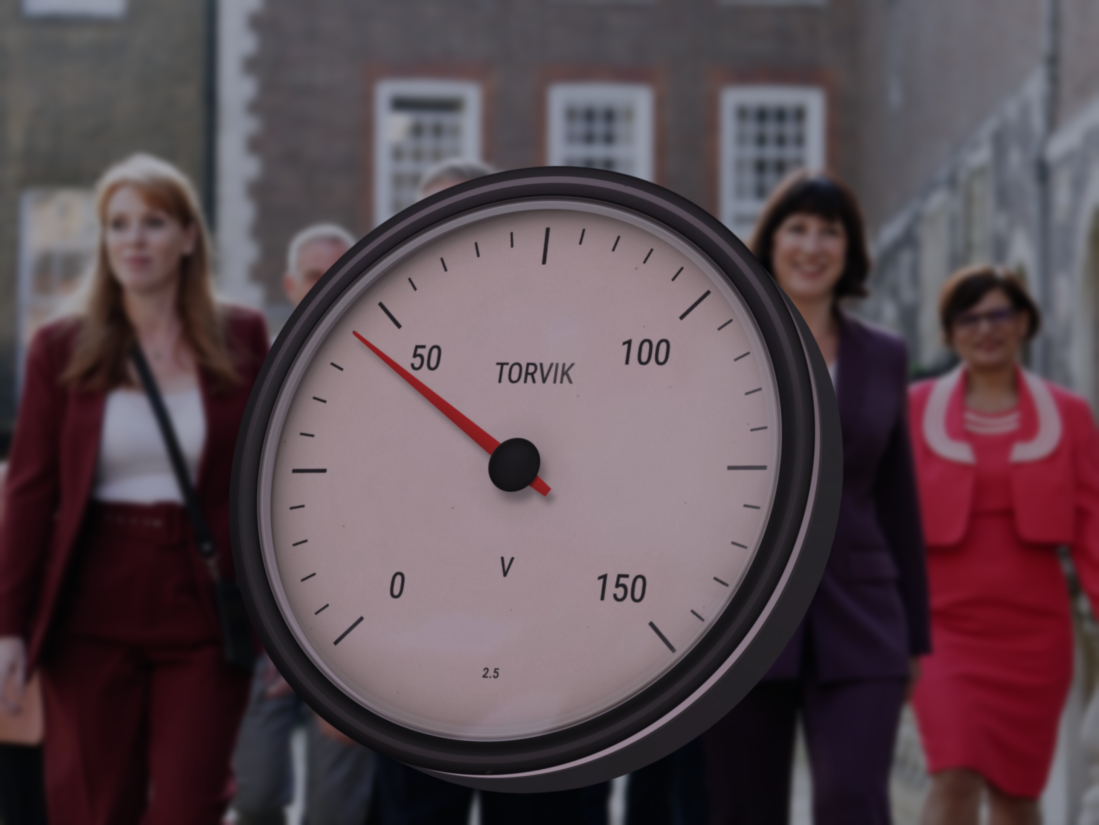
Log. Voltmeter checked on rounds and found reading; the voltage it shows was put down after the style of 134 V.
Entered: 45 V
